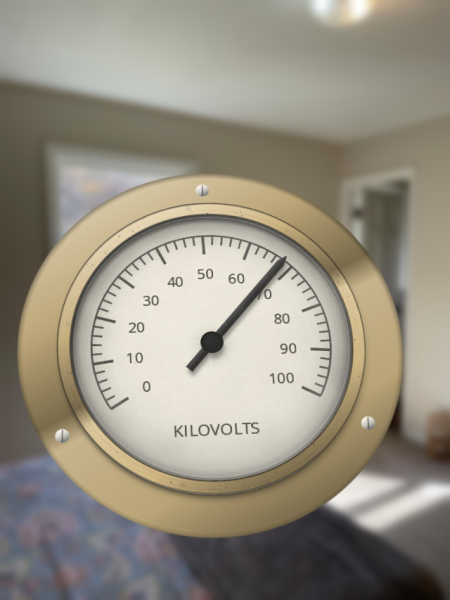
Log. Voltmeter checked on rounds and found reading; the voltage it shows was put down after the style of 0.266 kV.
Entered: 68 kV
